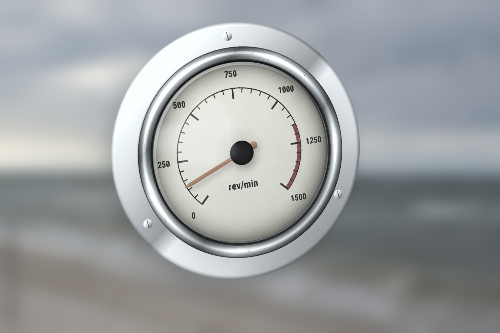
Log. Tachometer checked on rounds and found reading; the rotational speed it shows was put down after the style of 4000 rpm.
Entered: 125 rpm
